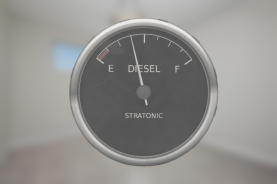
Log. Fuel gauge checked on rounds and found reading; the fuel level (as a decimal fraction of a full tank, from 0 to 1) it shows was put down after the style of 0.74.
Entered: 0.375
